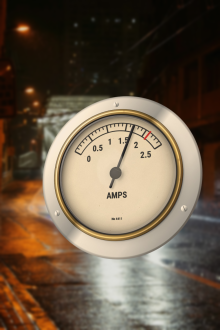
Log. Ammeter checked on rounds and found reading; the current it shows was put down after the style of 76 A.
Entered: 1.7 A
